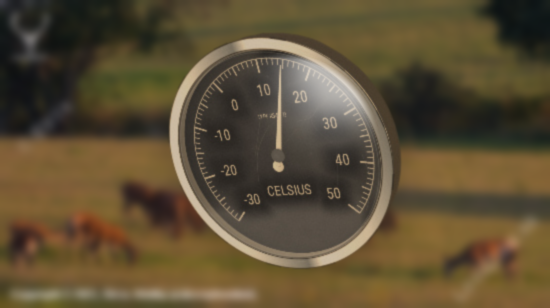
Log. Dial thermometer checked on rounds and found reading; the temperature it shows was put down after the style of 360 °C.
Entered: 15 °C
